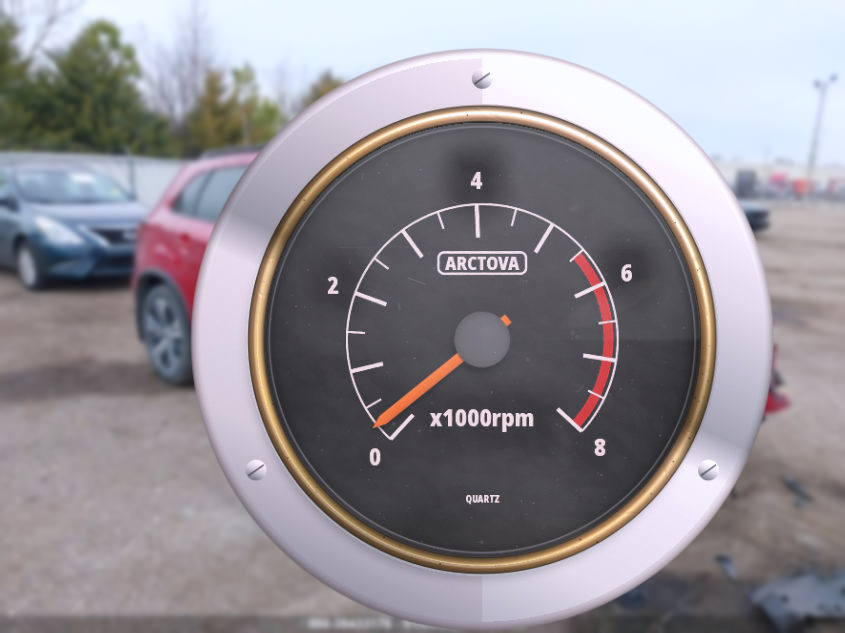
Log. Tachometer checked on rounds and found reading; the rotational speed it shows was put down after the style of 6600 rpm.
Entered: 250 rpm
